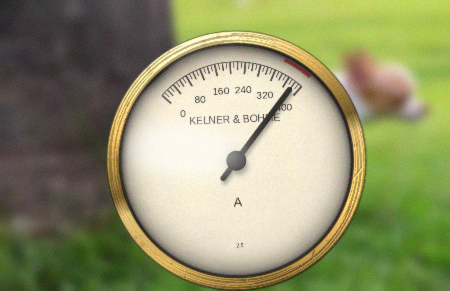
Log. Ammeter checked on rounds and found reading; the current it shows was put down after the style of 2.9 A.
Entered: 380 A
